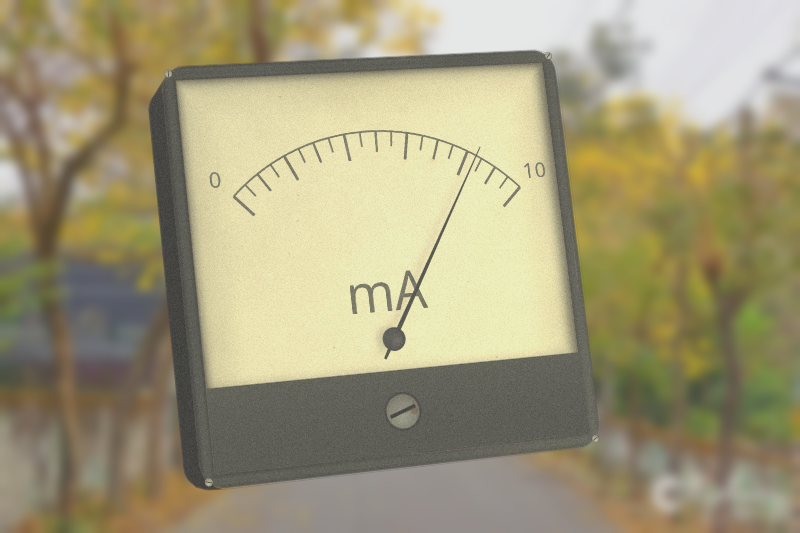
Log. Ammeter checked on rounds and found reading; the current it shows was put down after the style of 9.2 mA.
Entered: 8.25 mA
